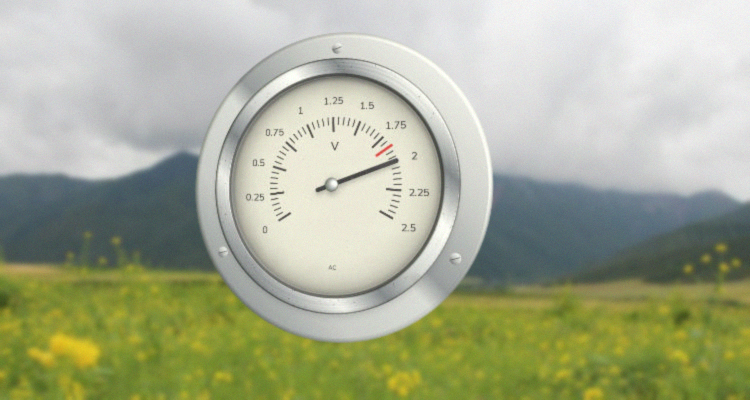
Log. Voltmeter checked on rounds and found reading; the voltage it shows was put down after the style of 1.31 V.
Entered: 2 V
